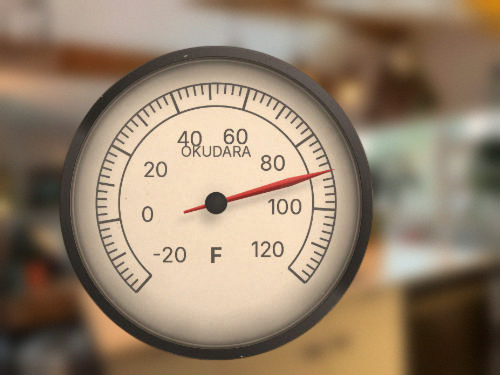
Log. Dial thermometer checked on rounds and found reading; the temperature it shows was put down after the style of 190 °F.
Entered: 90 °F
